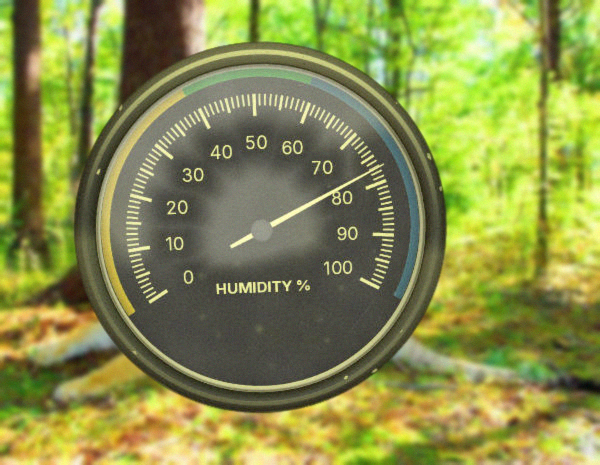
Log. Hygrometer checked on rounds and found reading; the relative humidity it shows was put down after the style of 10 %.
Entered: 77 %
